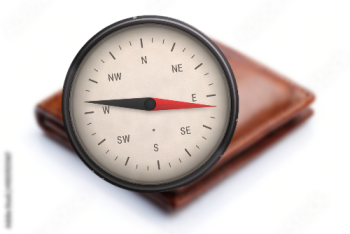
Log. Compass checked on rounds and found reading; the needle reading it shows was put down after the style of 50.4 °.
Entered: 100 °
